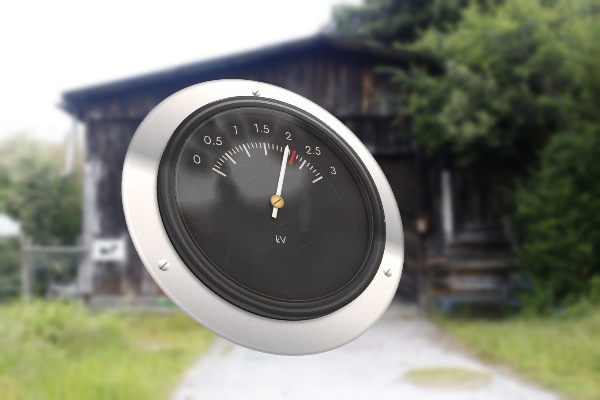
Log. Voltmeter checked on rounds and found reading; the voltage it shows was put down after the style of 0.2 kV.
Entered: 2 kV
